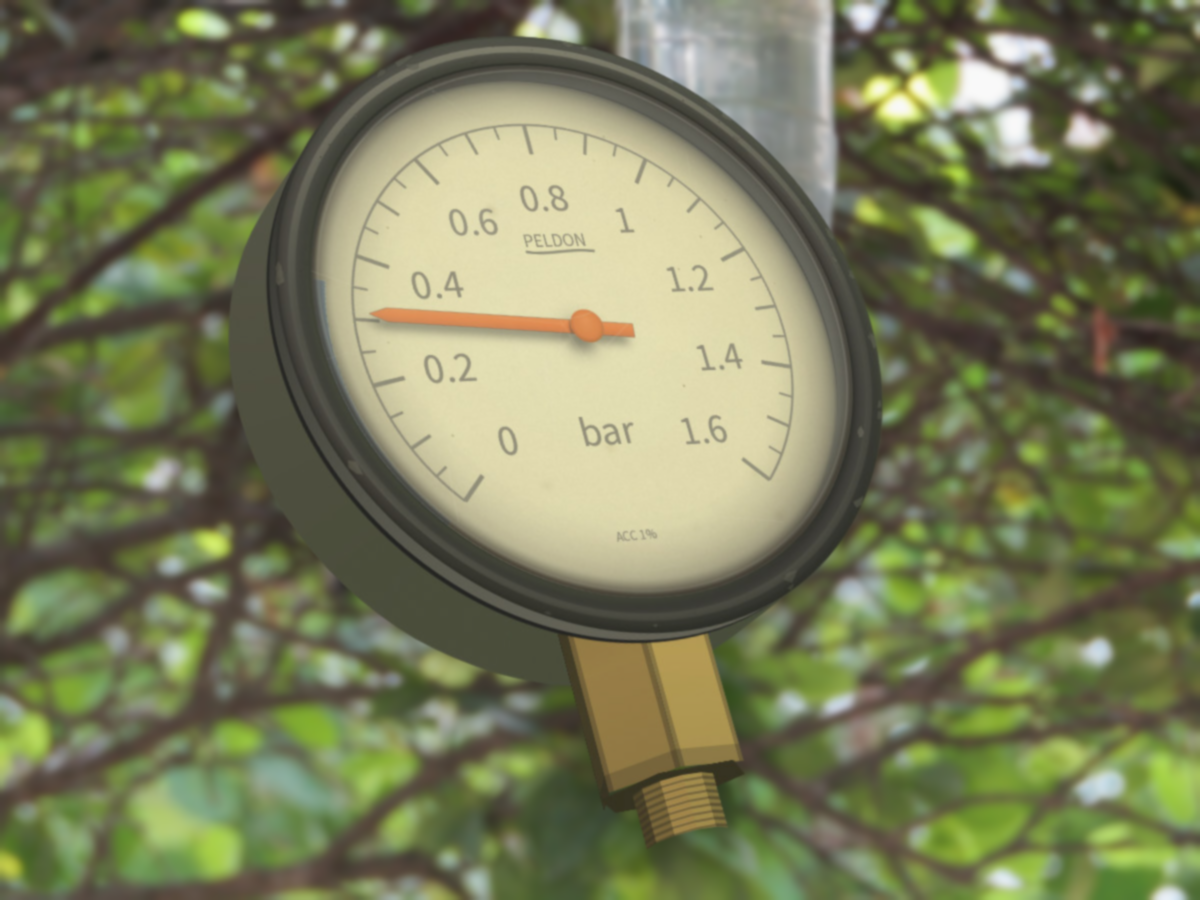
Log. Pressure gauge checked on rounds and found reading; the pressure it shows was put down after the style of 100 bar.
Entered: 0.3 bar
